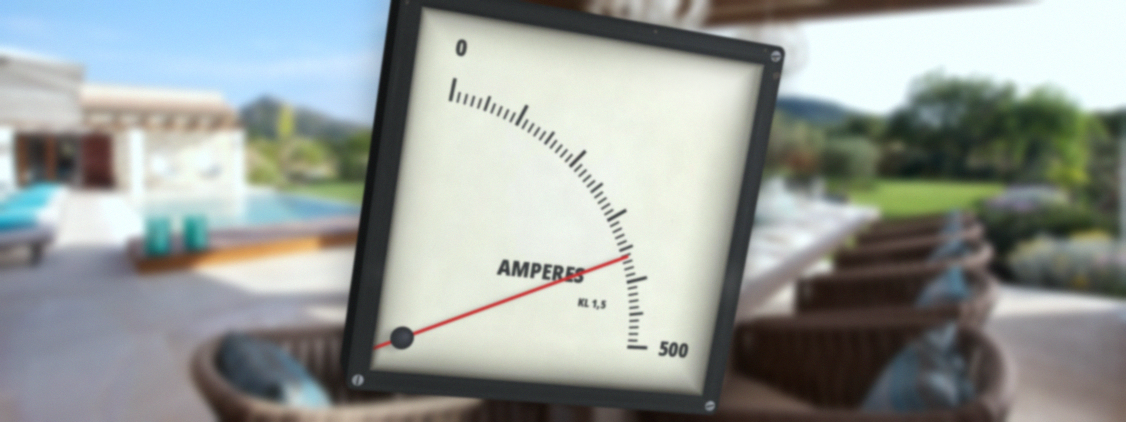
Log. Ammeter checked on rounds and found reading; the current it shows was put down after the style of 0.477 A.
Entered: 360 A
